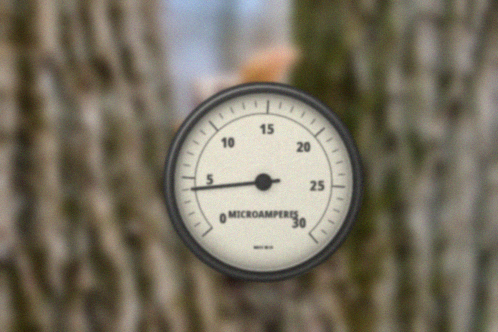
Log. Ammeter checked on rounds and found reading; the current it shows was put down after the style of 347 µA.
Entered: 4 µA
